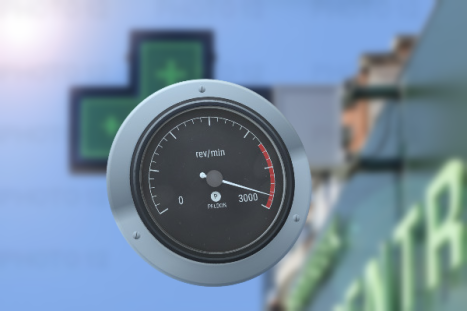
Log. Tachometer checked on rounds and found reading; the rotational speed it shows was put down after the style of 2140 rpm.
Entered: 2850 rpm
